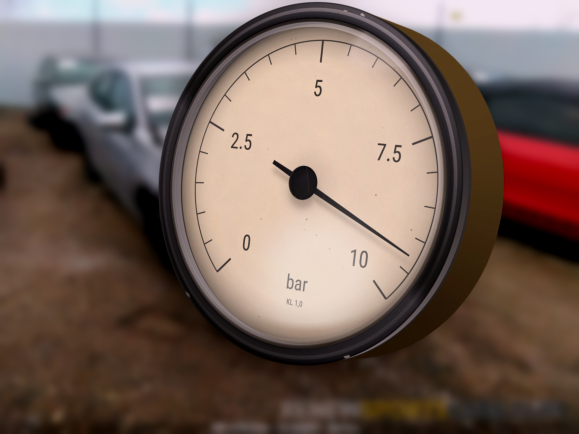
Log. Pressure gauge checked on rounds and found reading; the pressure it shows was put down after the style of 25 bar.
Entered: 9.25 bar
